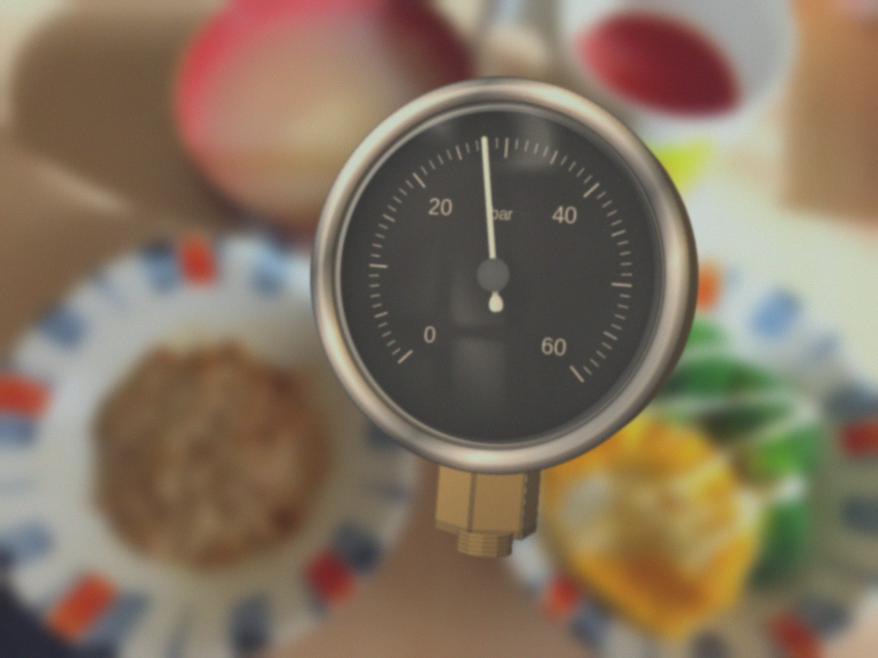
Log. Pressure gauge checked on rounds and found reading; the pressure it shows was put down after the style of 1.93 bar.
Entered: 28 bar
